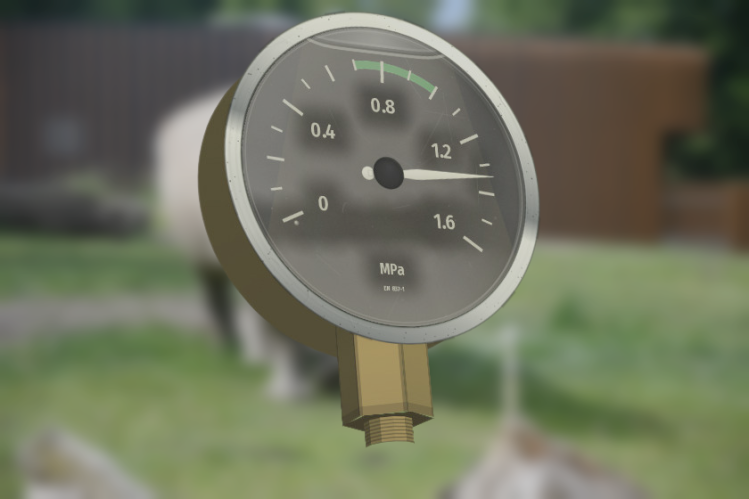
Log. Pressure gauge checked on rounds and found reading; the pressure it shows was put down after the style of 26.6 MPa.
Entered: 1.35 MPa
